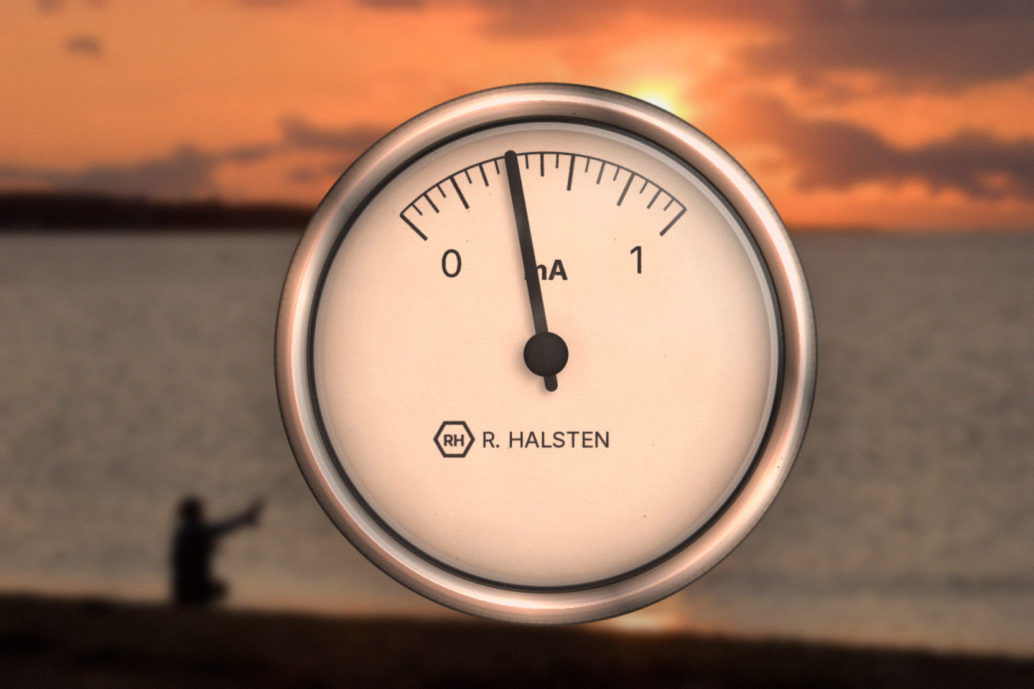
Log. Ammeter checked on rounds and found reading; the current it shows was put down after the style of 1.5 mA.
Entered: 0.4 mA
